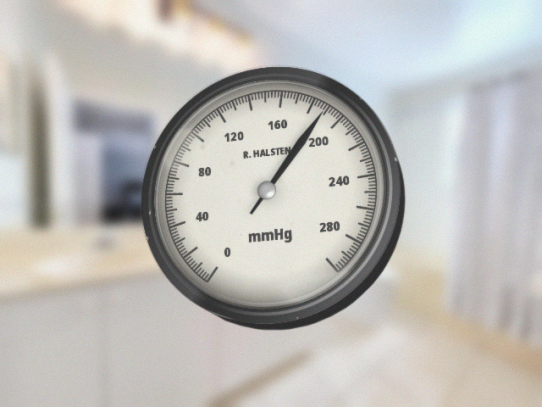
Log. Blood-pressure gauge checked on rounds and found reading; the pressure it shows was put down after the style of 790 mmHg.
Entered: 190 mmHg
